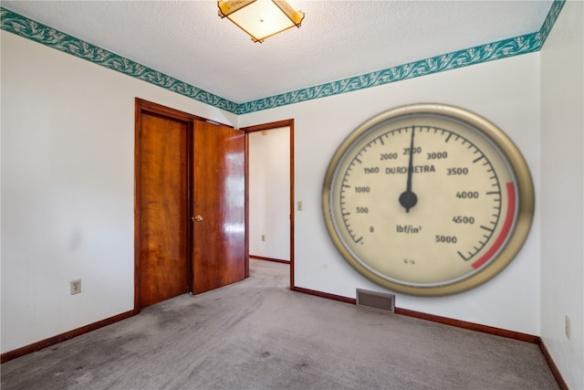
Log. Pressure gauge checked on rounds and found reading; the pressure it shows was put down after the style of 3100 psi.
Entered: 2500 psi
